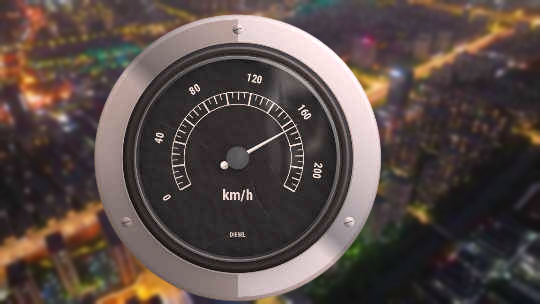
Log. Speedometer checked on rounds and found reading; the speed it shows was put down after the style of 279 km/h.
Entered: 165 km/h
